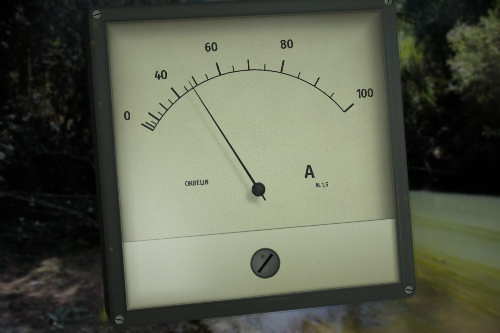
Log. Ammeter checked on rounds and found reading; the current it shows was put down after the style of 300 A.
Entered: 47.5 A
